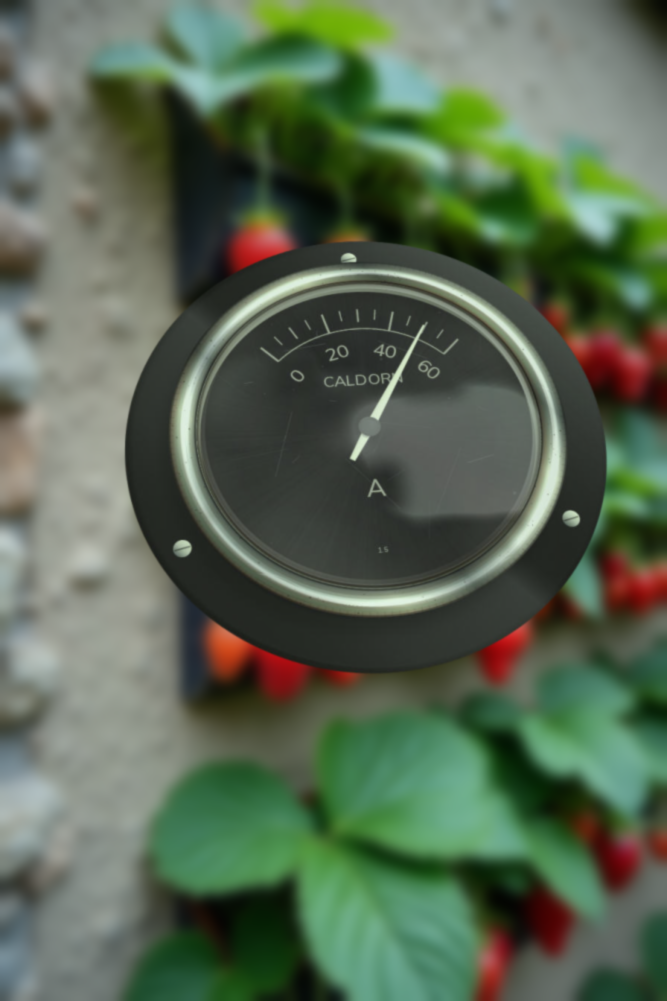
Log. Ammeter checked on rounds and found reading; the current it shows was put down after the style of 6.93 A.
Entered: 50 A
